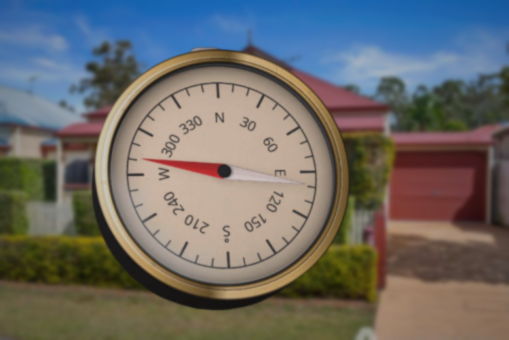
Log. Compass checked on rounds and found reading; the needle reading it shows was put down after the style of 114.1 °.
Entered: 280 °
